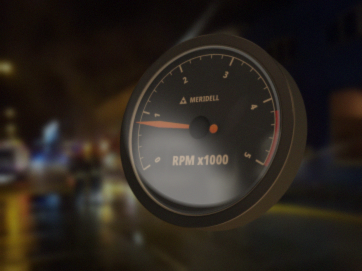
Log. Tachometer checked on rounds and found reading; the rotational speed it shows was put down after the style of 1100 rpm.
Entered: 800 rpm
